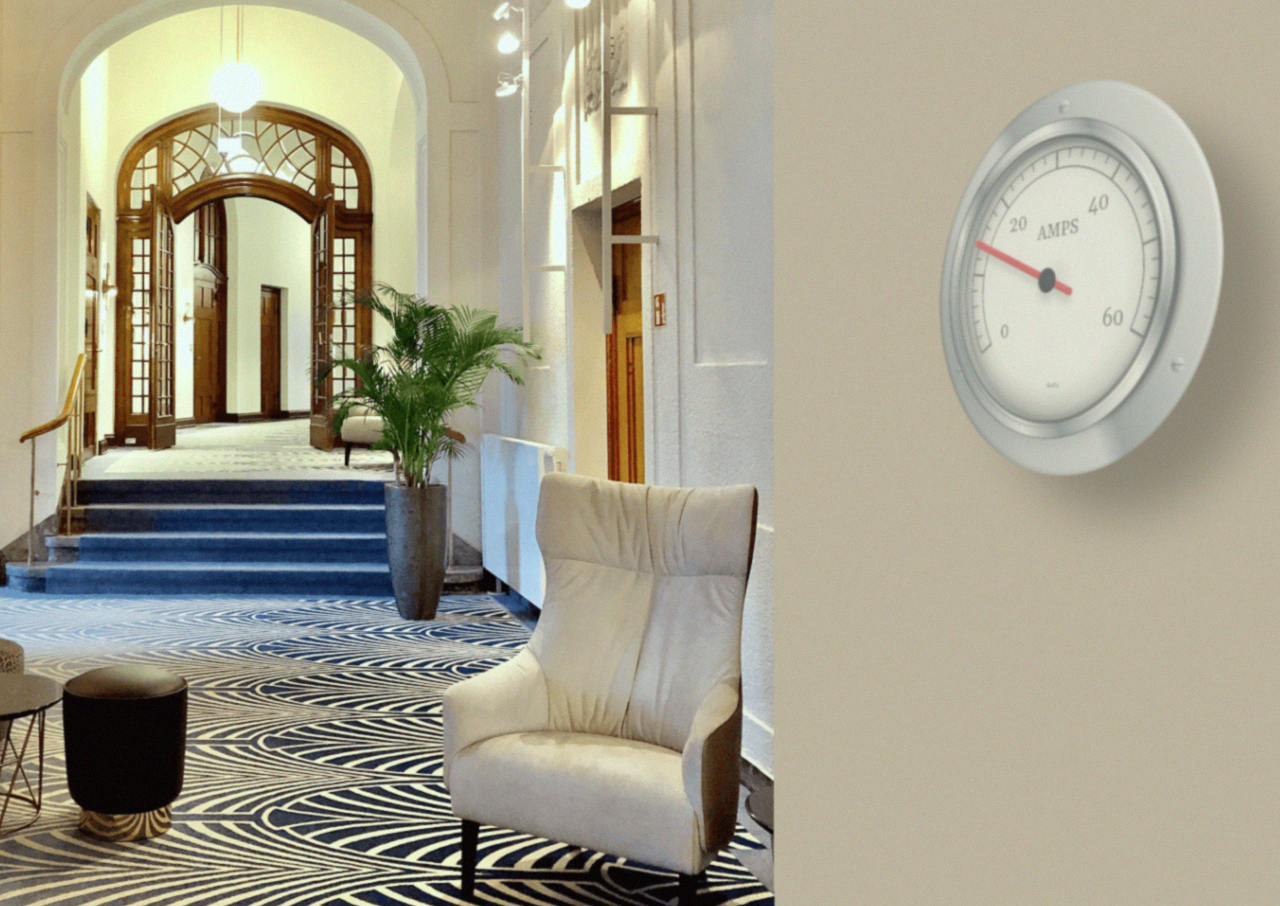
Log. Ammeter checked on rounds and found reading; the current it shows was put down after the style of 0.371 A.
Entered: 14 A
